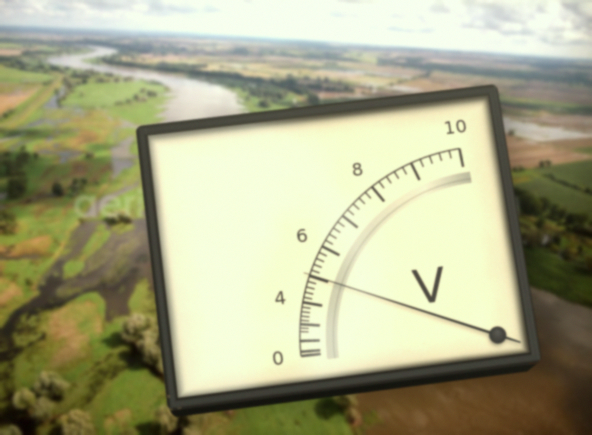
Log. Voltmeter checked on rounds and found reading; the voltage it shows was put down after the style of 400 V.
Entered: 5 V
